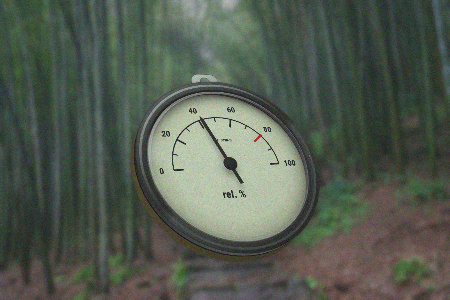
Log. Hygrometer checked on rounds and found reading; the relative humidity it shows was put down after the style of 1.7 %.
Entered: 40 %
